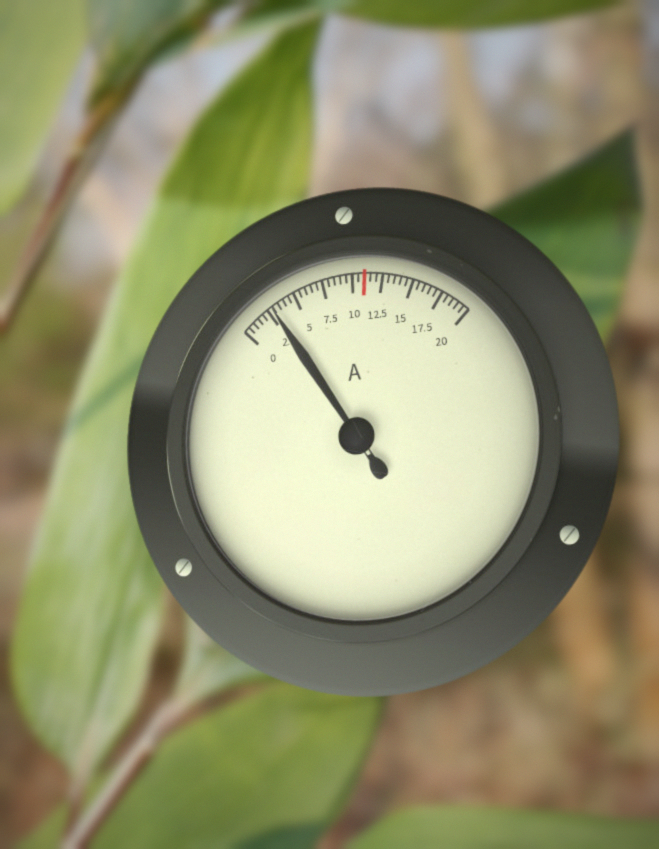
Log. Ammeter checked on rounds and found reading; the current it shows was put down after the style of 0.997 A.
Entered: 3 A
